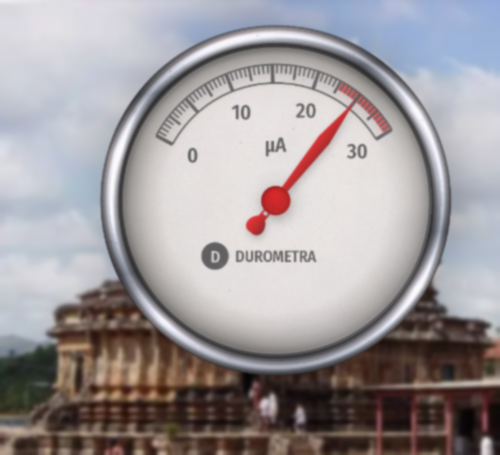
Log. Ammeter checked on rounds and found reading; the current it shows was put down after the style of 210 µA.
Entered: 25 µA
